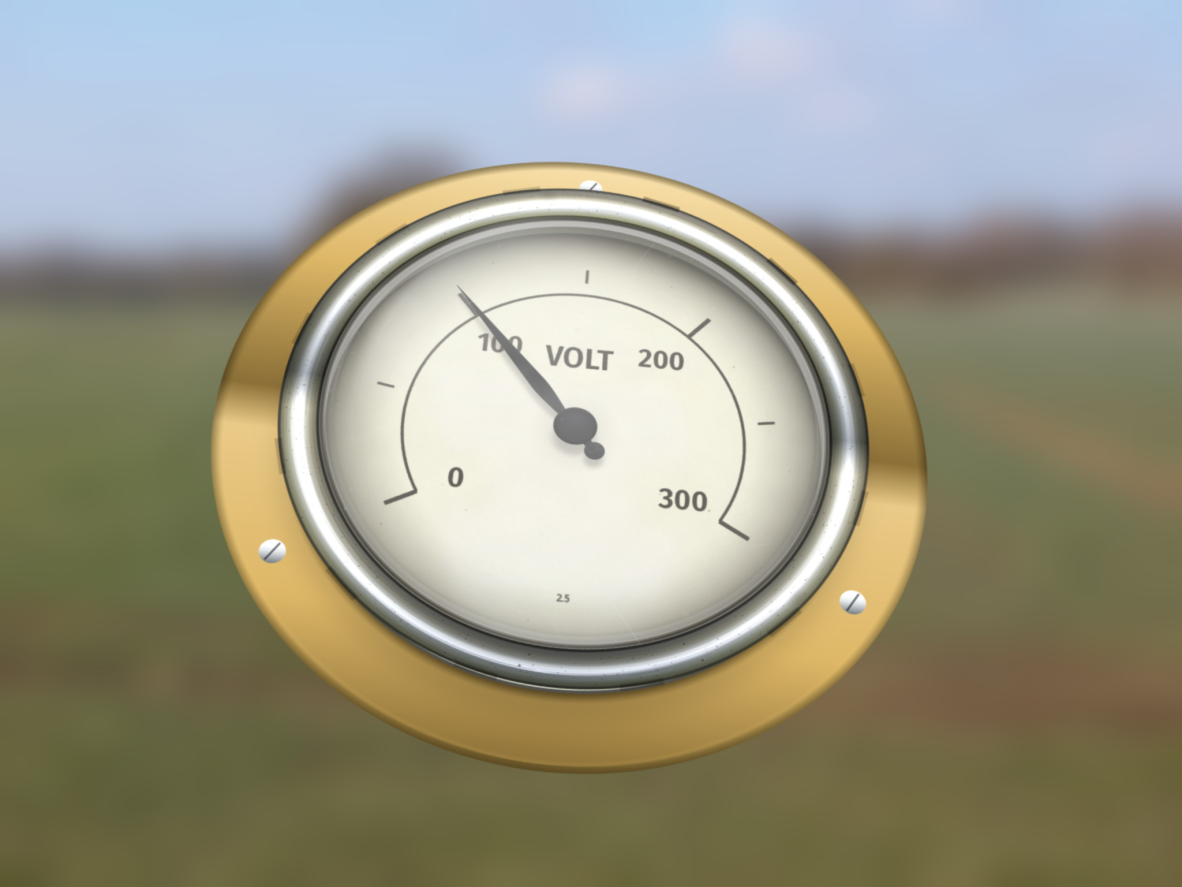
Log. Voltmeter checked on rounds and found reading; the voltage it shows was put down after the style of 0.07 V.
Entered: 100 V
